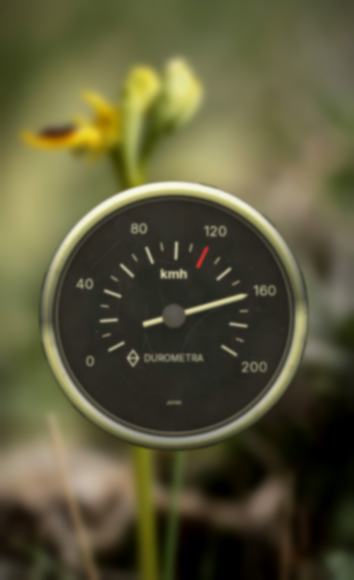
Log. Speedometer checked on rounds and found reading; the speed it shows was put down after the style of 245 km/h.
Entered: 160 km/h
